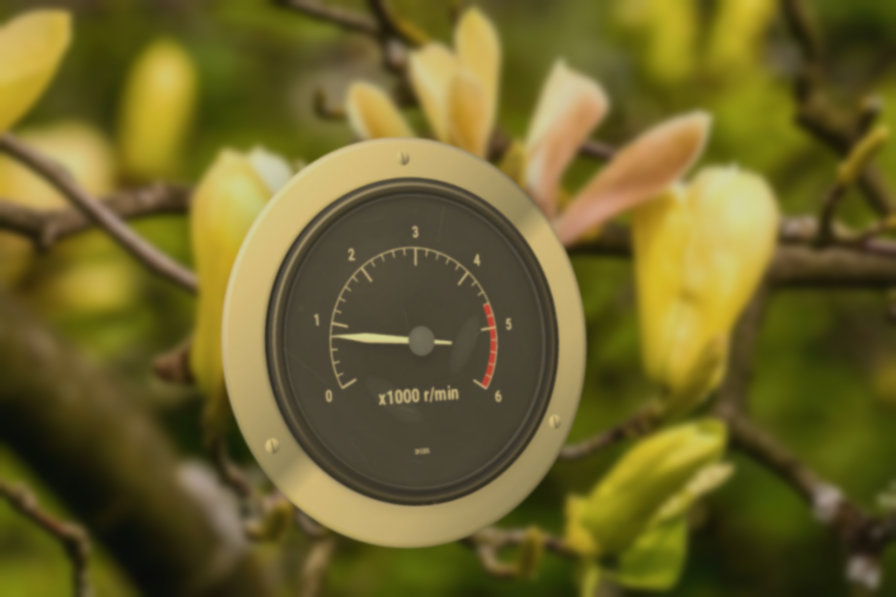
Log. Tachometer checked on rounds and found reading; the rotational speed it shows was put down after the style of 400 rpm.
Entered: 800 rpm
